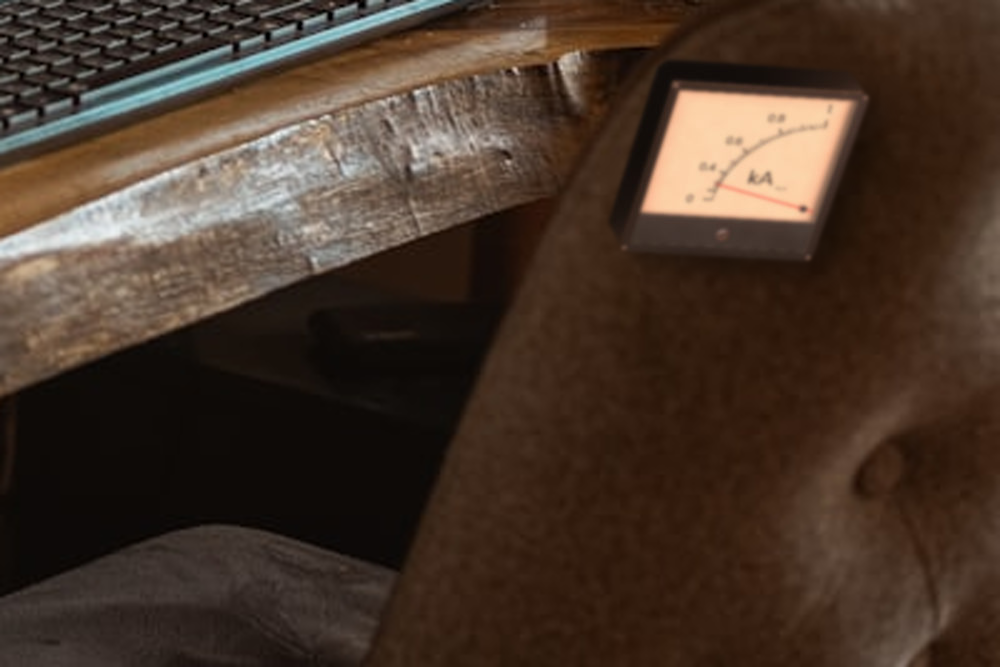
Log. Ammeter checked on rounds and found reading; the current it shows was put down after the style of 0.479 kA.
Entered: 0.3 kA
